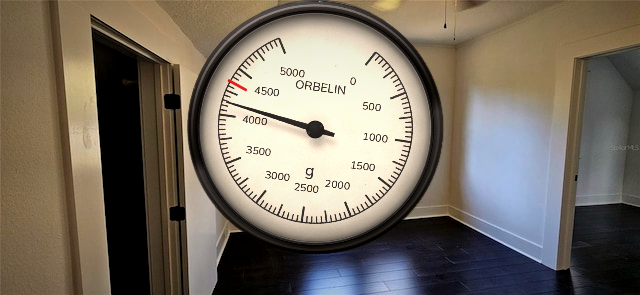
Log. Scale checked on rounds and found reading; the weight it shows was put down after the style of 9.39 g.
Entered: 4150 g
